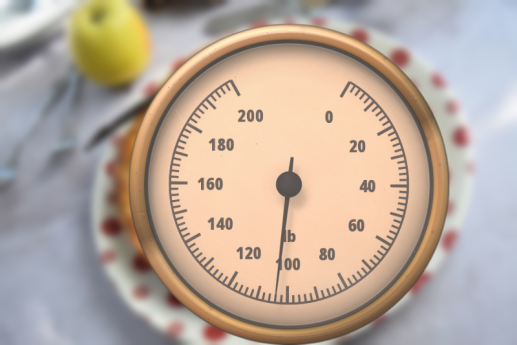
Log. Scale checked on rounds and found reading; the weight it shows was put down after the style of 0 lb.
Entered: 104 lb
